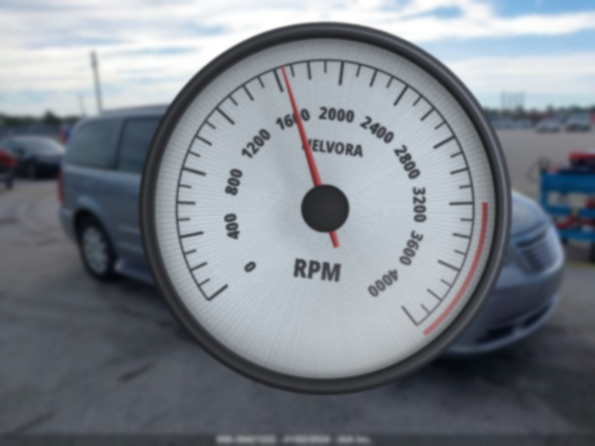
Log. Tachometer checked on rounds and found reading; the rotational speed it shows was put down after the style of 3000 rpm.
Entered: 1650 rpm
